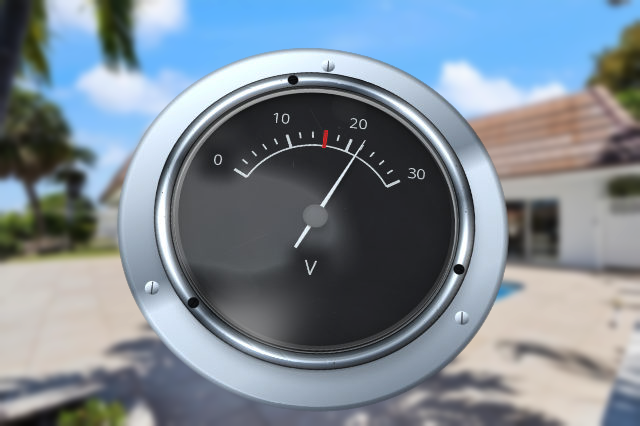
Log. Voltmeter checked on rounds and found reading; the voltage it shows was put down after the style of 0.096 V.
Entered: 22 V
